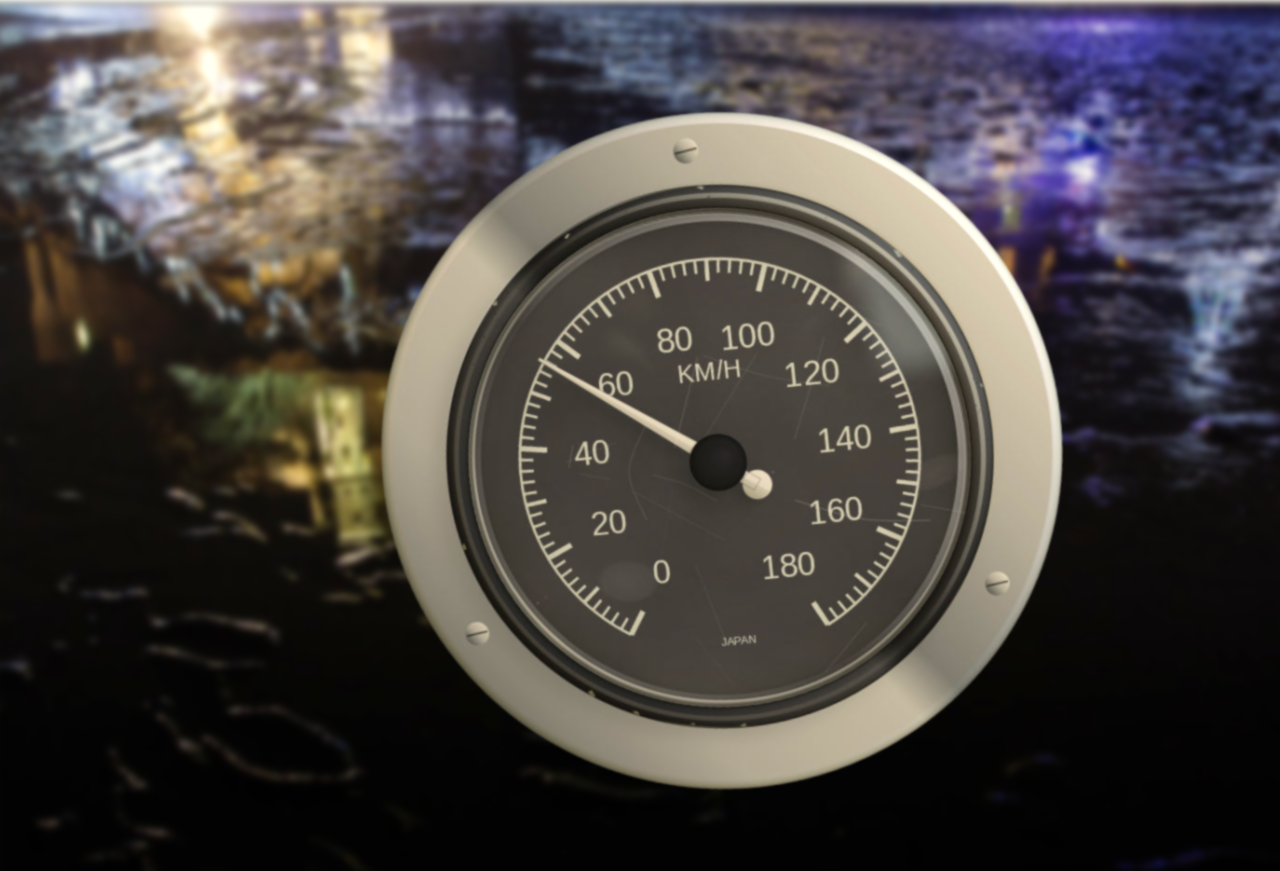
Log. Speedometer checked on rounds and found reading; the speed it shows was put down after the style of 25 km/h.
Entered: 56 km/h
